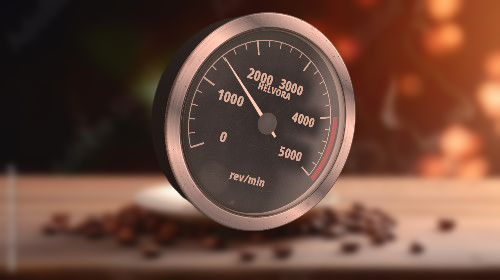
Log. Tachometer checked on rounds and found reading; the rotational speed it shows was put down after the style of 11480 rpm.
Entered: 1400 rpm
